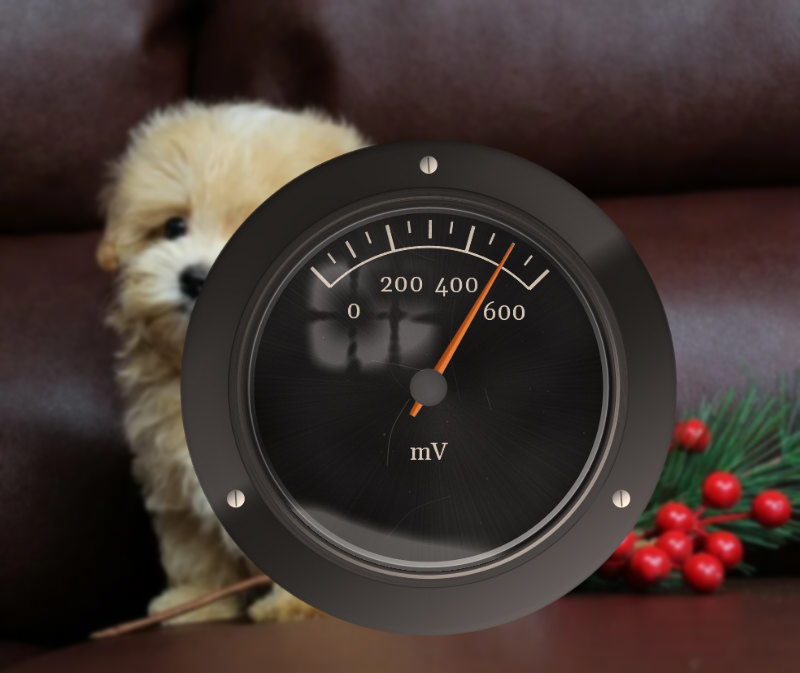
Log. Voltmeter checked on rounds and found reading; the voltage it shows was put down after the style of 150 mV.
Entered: 500 mV
